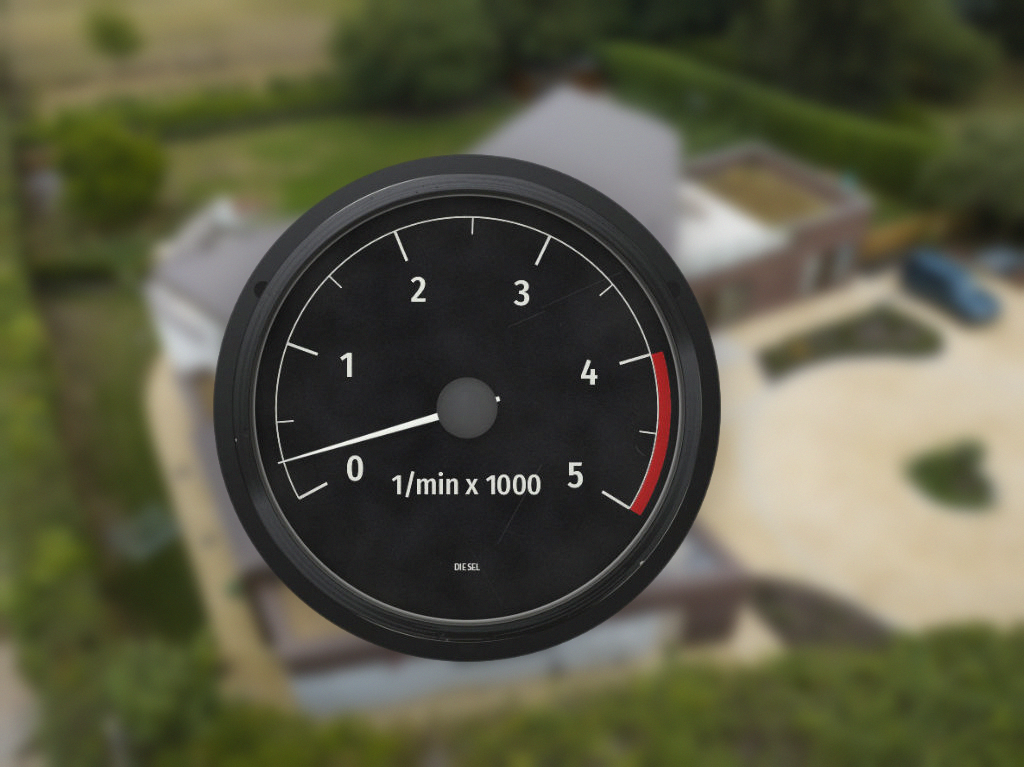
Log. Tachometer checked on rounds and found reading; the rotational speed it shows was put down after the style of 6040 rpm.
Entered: 250 rpm
